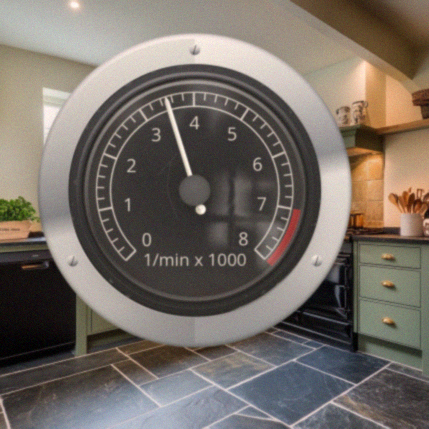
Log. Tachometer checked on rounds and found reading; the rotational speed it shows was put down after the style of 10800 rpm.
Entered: 3500 rpm
